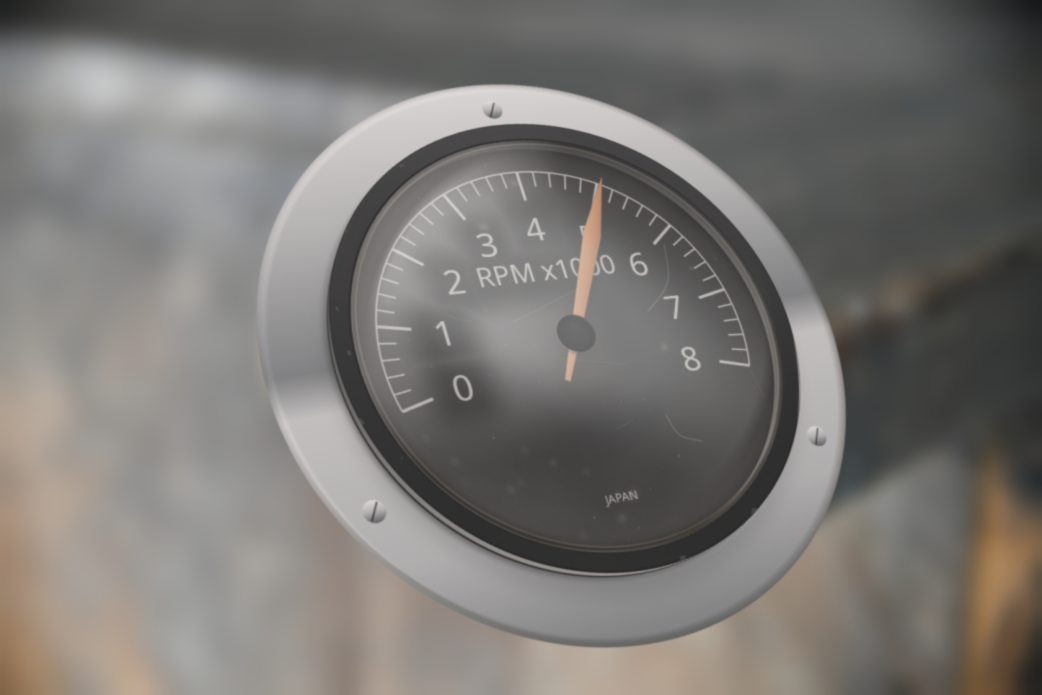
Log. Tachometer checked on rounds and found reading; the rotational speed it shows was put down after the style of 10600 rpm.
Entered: 5000 rpm
